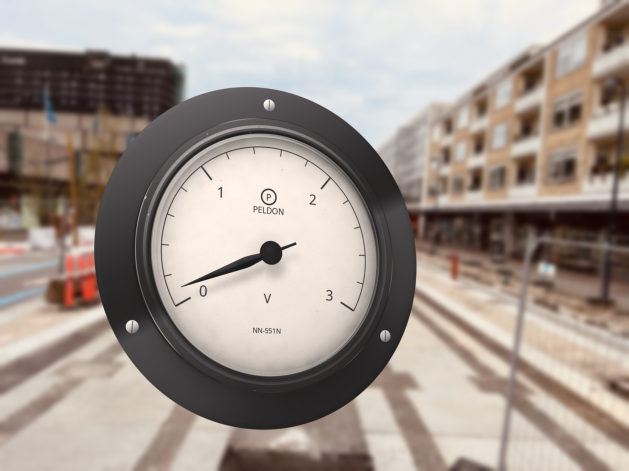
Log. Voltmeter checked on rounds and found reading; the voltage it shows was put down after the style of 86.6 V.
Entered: 0.1 V
